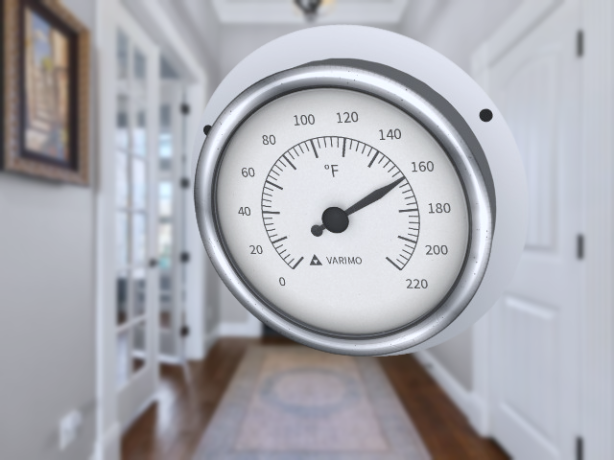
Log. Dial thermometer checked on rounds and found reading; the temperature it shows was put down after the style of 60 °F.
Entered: 160 °F
